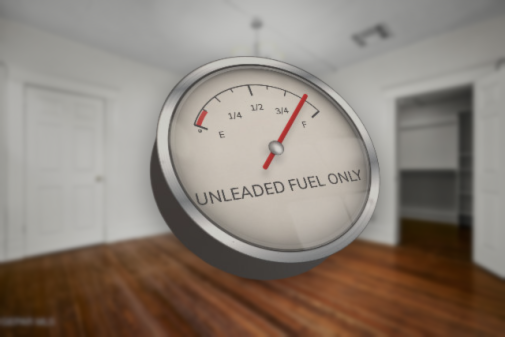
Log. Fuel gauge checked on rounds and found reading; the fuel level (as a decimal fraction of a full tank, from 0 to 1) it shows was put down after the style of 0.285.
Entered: 0.875
